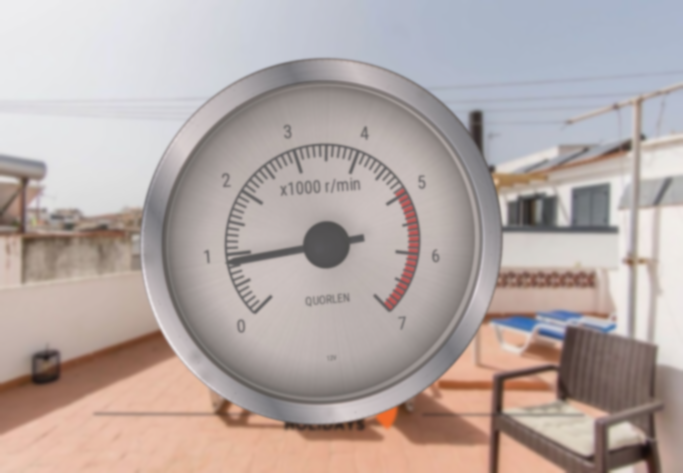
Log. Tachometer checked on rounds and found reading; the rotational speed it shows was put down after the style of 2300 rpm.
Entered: 900 rpm
